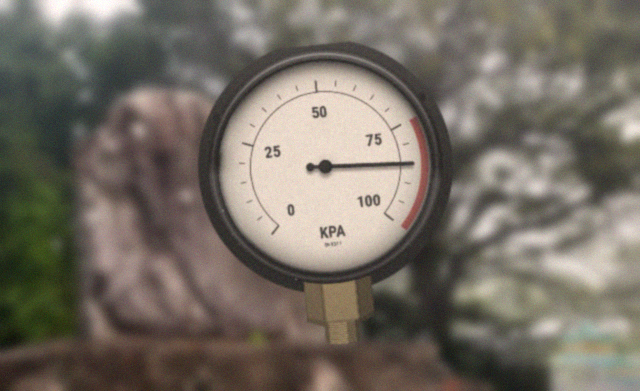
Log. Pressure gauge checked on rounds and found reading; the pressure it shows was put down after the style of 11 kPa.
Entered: 85 kPa
